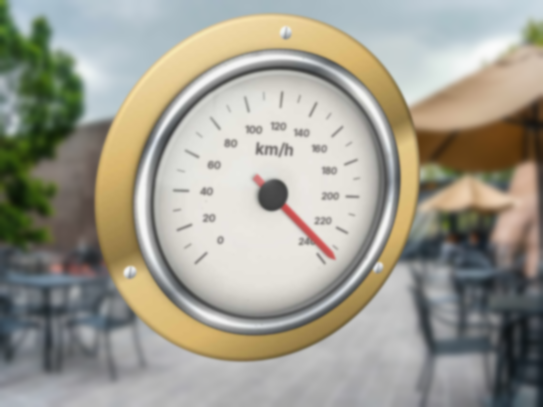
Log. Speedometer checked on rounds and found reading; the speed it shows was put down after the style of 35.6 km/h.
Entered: 235 km/h
